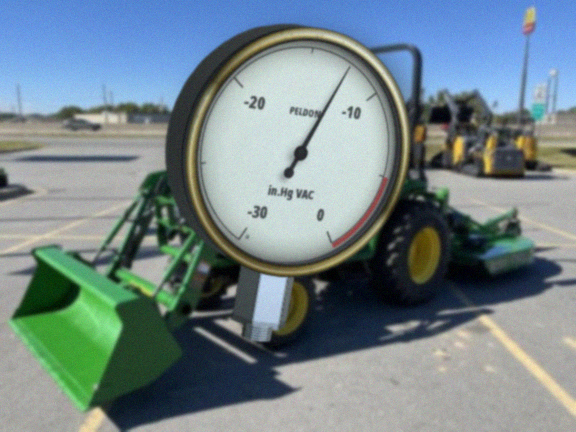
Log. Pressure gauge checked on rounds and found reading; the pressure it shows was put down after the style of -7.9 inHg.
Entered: -12.5 inHg
